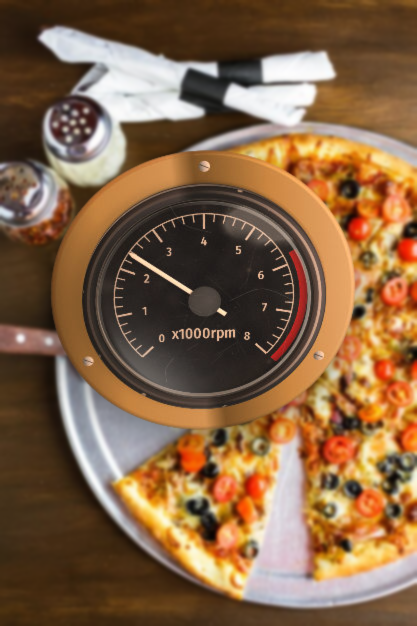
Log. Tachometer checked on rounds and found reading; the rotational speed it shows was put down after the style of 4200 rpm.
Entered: 2400 rpm
